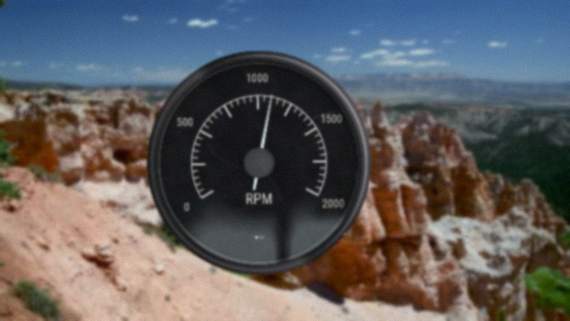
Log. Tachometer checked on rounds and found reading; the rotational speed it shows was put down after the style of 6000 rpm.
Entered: 1100 rpm
